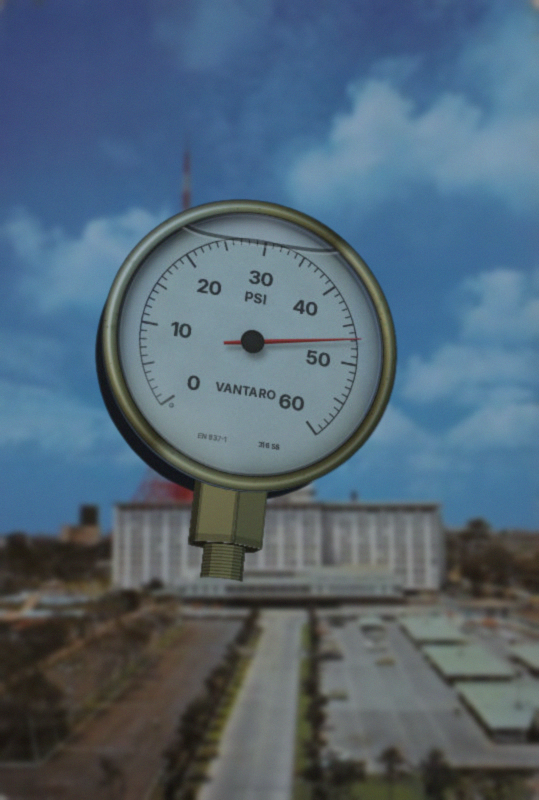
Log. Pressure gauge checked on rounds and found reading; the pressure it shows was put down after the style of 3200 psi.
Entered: 47 psi
